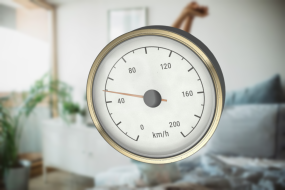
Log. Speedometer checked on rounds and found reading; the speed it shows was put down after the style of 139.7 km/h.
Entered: 50 km/h
